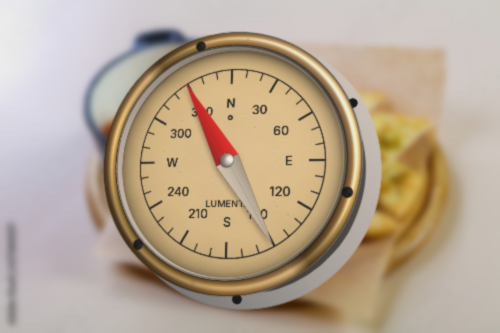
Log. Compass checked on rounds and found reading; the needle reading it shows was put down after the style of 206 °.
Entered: 330 °
